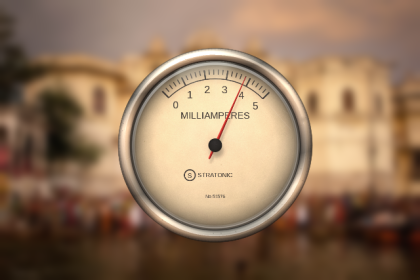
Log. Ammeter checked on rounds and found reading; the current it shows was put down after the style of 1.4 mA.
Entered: 3.8 mA
